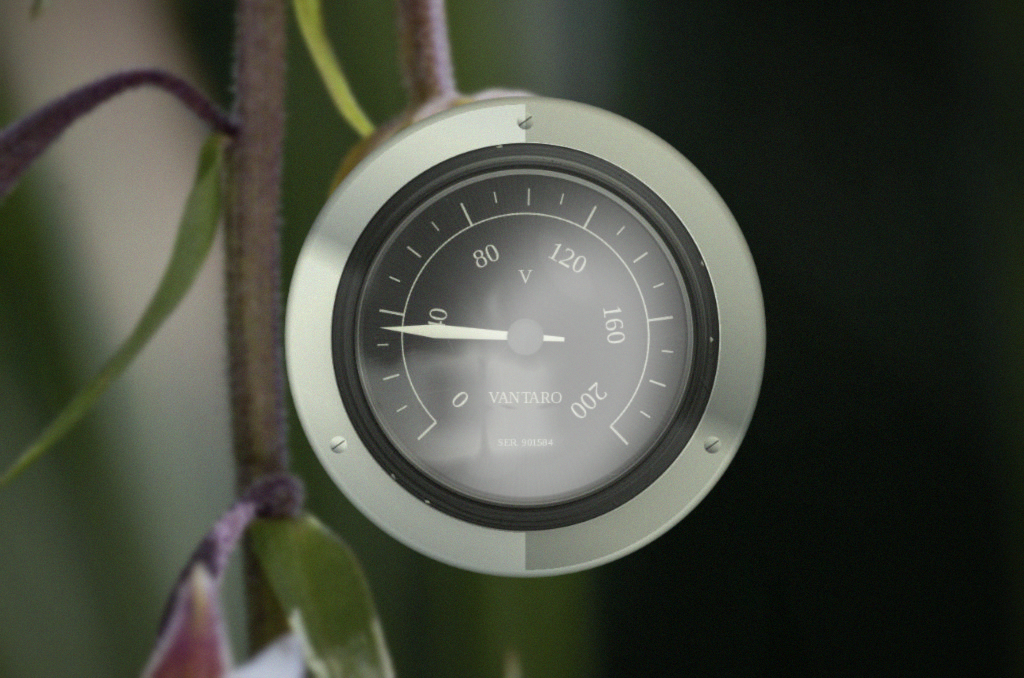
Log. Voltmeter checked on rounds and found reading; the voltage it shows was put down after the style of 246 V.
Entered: 35 V
